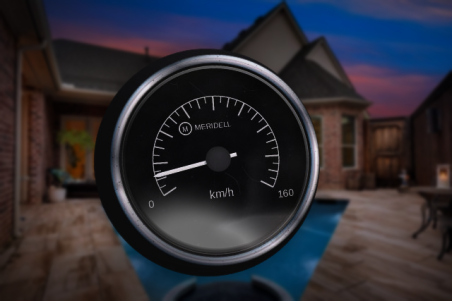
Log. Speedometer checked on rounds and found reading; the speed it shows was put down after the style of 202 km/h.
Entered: 12.5 km/h
